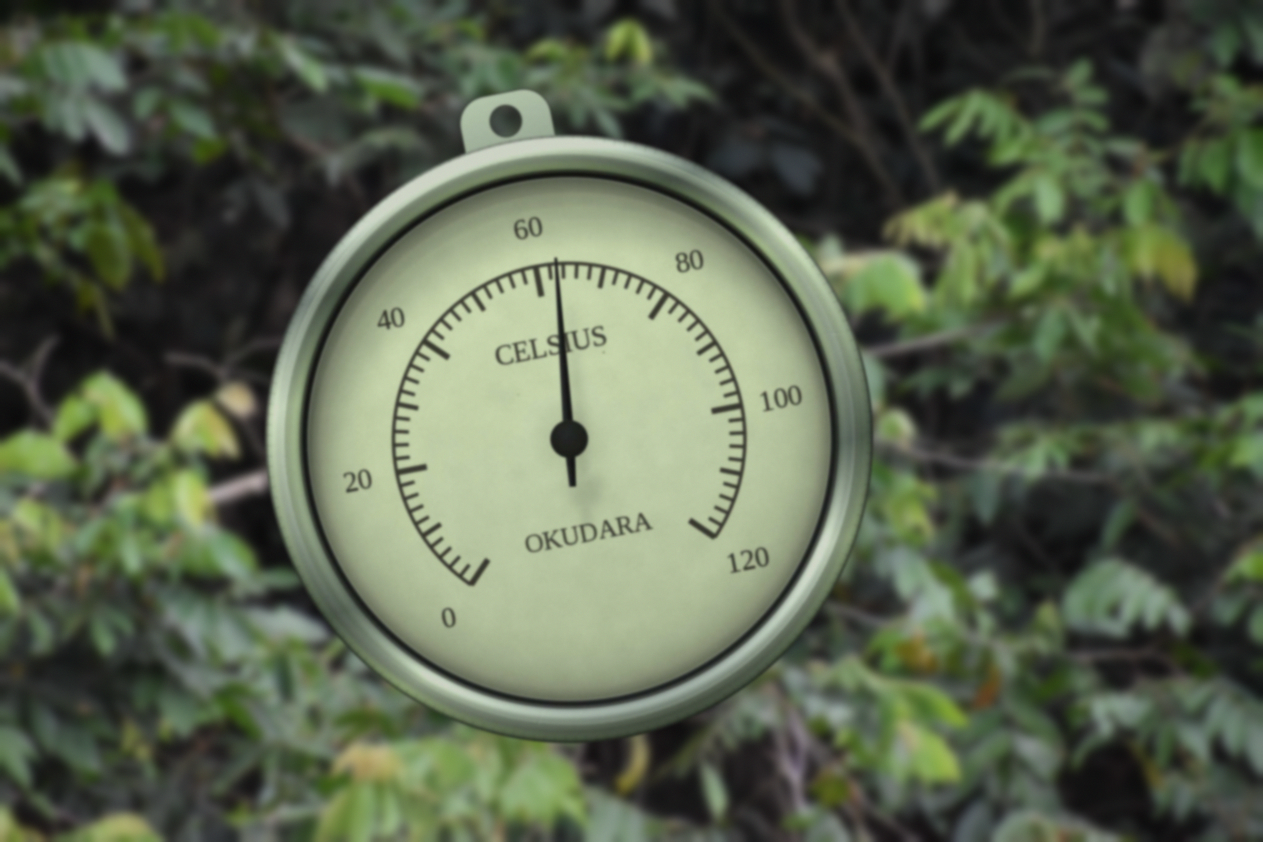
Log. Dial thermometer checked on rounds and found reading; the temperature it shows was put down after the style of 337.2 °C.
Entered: 63 °C
